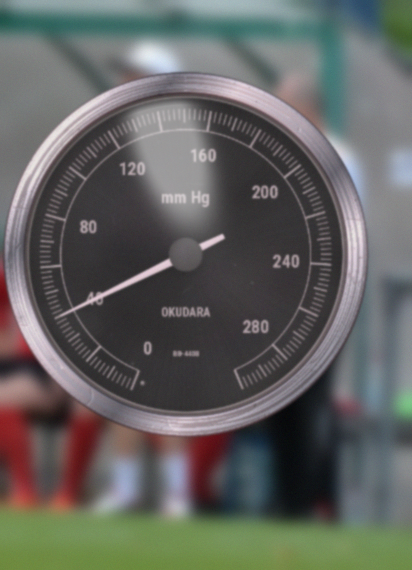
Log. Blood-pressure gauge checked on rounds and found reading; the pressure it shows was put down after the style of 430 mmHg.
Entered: 40 mmHg
